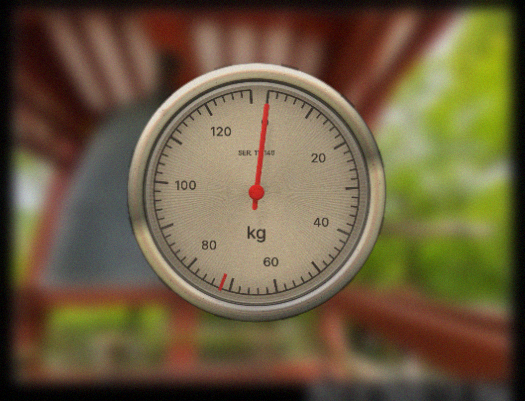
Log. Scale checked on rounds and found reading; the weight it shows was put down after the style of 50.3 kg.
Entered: 0 kg
